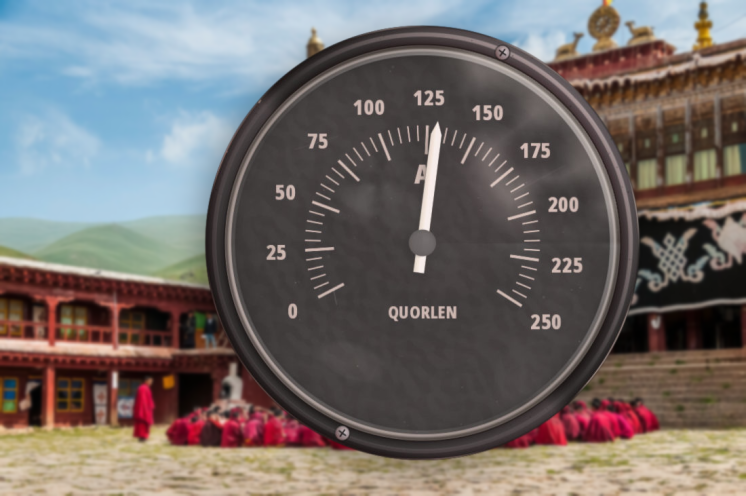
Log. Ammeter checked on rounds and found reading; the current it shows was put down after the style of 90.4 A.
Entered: 130 A
